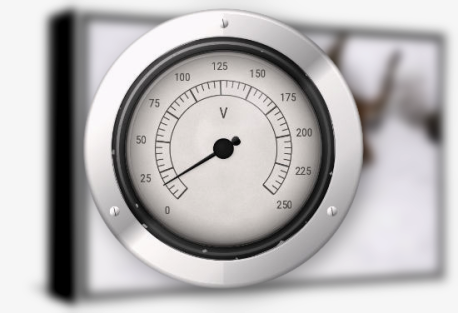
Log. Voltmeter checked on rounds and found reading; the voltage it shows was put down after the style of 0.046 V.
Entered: 15 V
